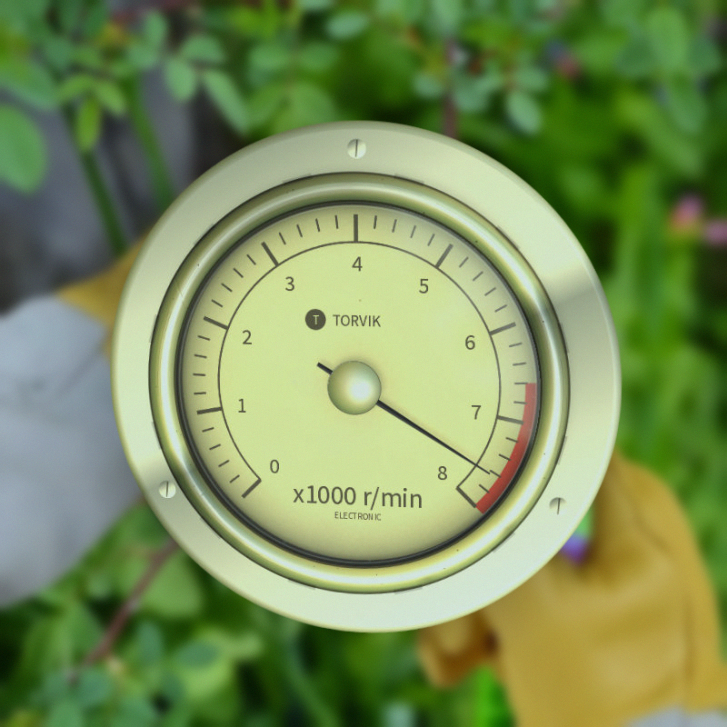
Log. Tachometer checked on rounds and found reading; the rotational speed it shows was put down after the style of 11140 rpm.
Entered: 7600 rpm
